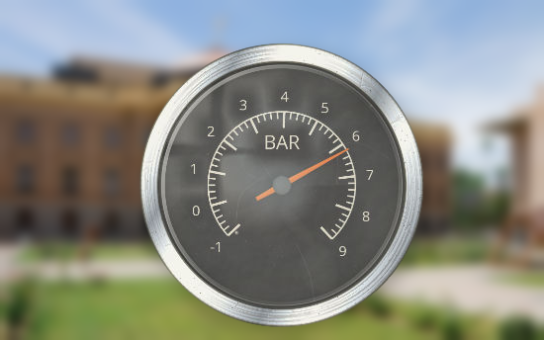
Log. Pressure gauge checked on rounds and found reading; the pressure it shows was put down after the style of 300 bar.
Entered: 6.2 bar
